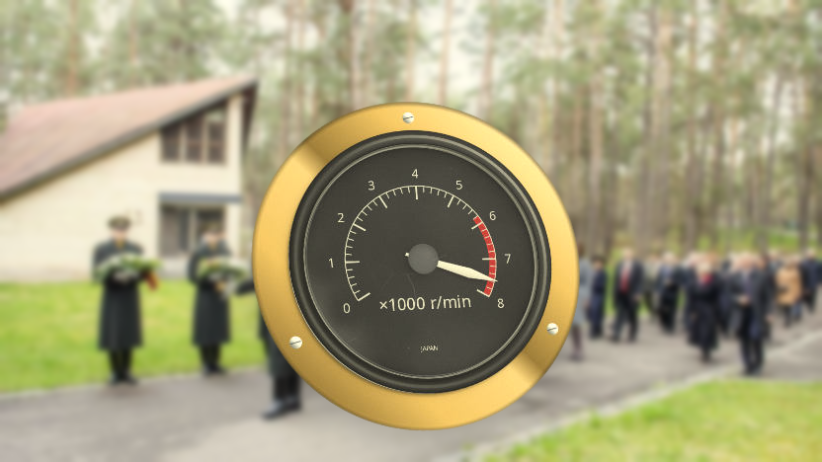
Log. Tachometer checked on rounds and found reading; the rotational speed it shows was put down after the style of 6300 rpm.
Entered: 7600 rpm
